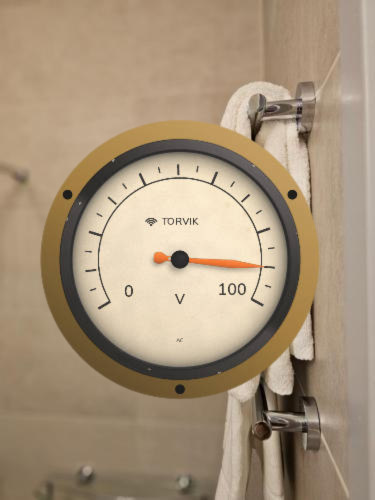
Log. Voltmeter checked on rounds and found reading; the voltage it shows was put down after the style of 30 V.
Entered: 90 V
